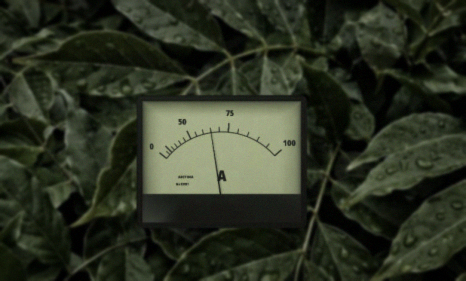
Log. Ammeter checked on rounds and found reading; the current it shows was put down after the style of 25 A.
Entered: 65 A
